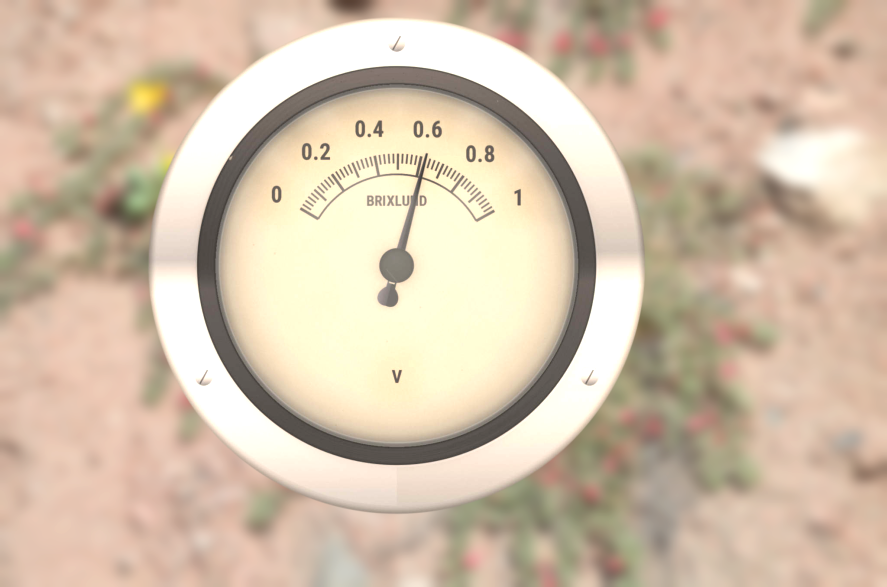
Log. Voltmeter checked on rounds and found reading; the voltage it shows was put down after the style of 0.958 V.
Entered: 0.62 V
